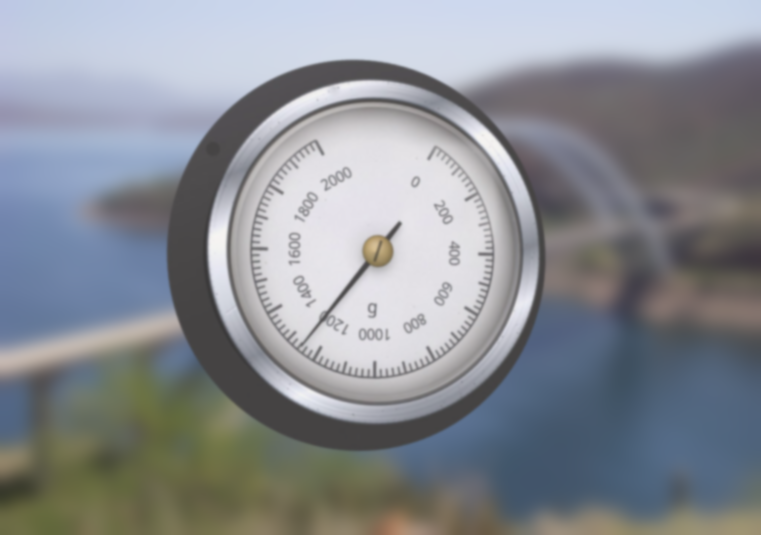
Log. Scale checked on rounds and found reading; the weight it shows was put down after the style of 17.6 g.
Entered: 1260 g
